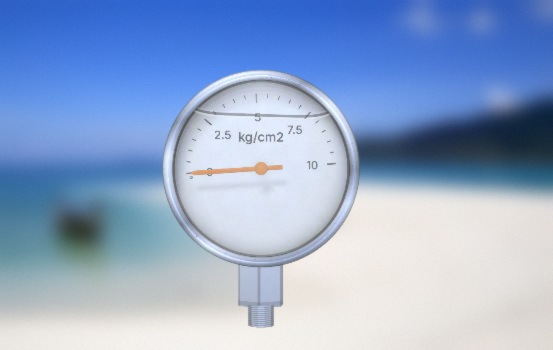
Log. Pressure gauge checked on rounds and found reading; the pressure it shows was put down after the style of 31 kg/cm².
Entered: 0 kg/cm²
